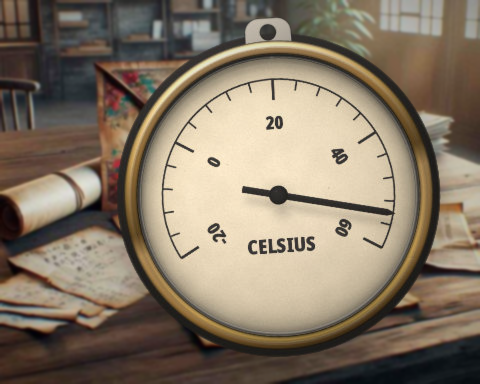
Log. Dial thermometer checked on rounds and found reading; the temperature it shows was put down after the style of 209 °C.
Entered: 54 °C
